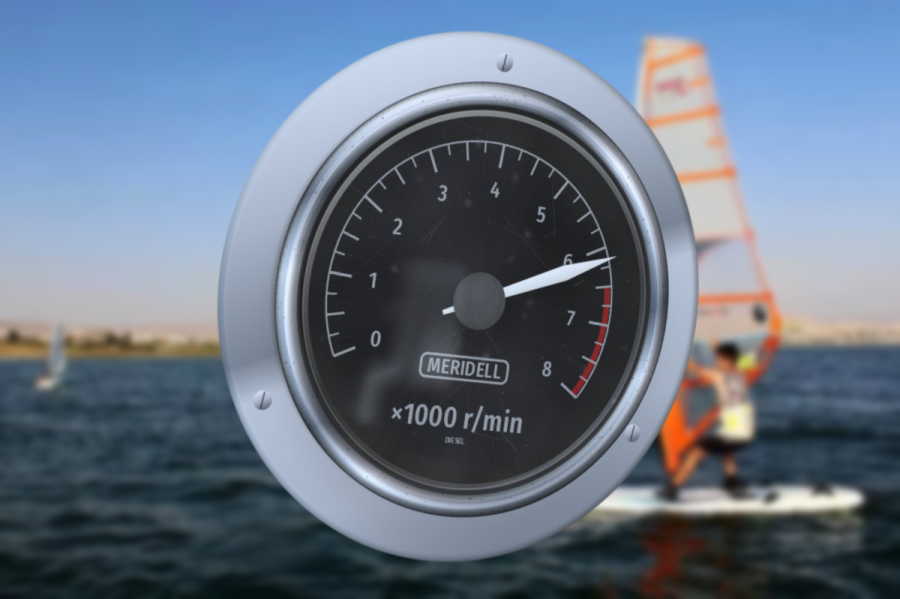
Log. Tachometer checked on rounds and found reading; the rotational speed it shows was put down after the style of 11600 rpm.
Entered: 6125 rpm
